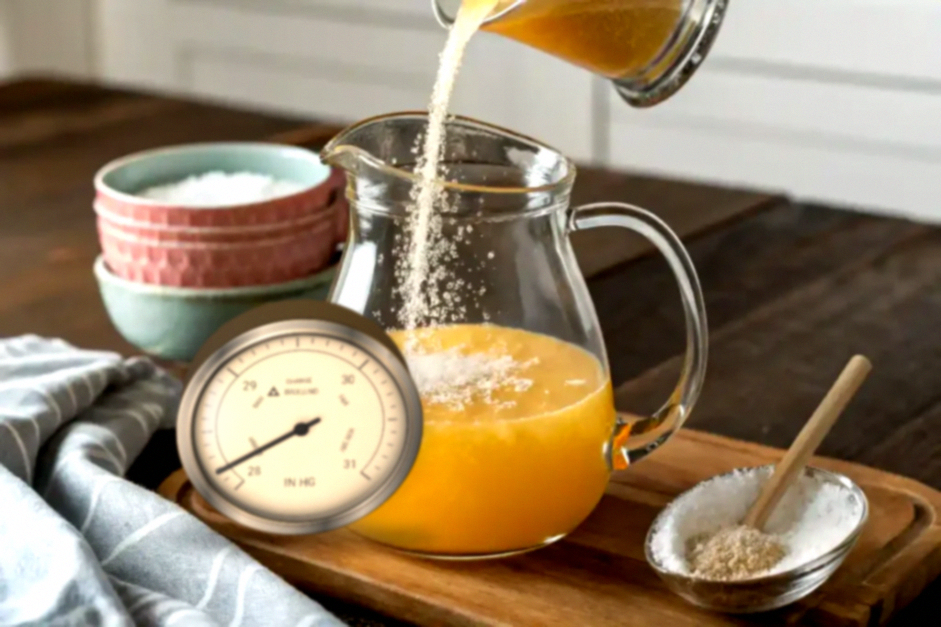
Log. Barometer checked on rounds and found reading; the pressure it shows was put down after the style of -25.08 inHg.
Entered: 28.2 inHg
